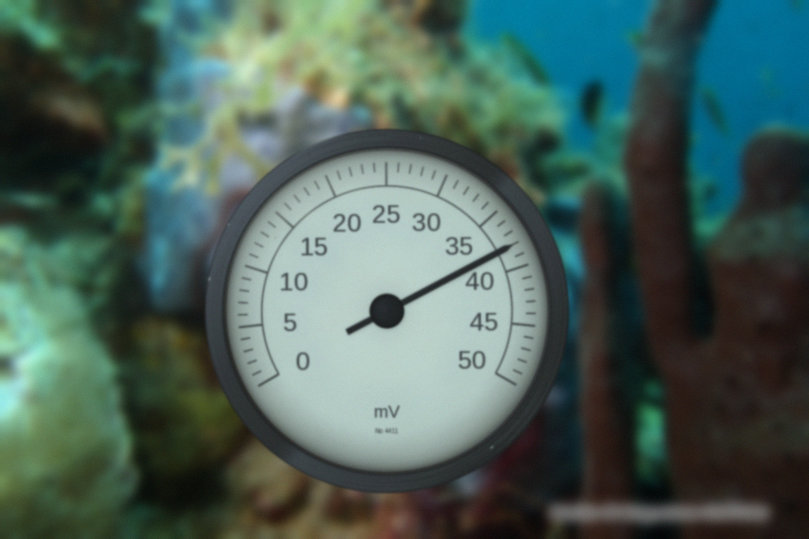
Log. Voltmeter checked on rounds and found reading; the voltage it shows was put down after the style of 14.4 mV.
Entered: 38 mV
